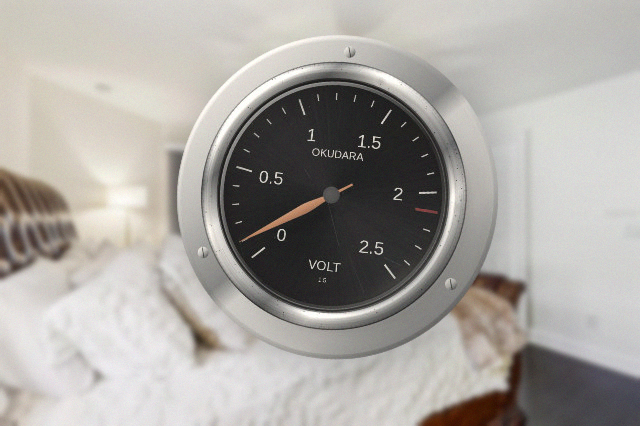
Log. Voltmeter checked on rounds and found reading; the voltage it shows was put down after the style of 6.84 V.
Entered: 0.1 V
